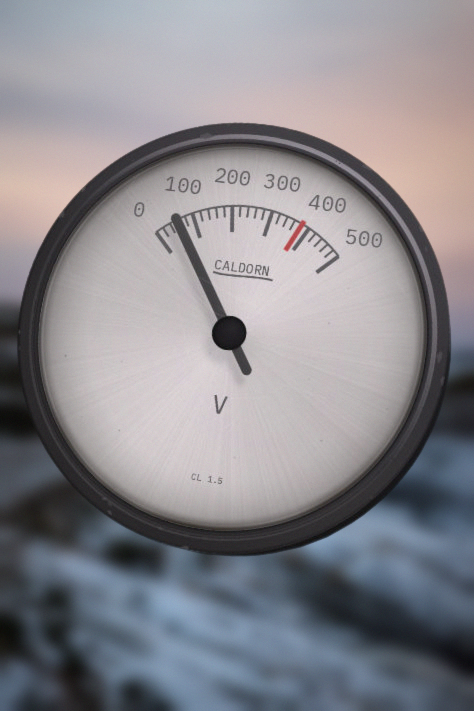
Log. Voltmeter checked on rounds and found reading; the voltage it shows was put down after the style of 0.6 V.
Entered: 60 V
